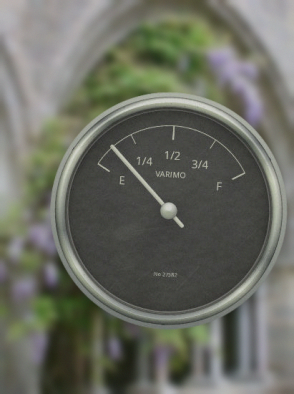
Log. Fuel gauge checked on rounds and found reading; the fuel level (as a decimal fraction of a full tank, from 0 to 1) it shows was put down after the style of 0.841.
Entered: 0.125
